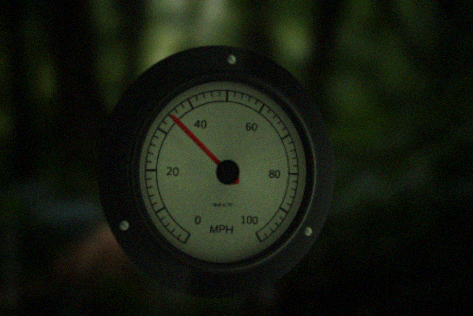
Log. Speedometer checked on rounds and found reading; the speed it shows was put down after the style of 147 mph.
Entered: 34 mph
